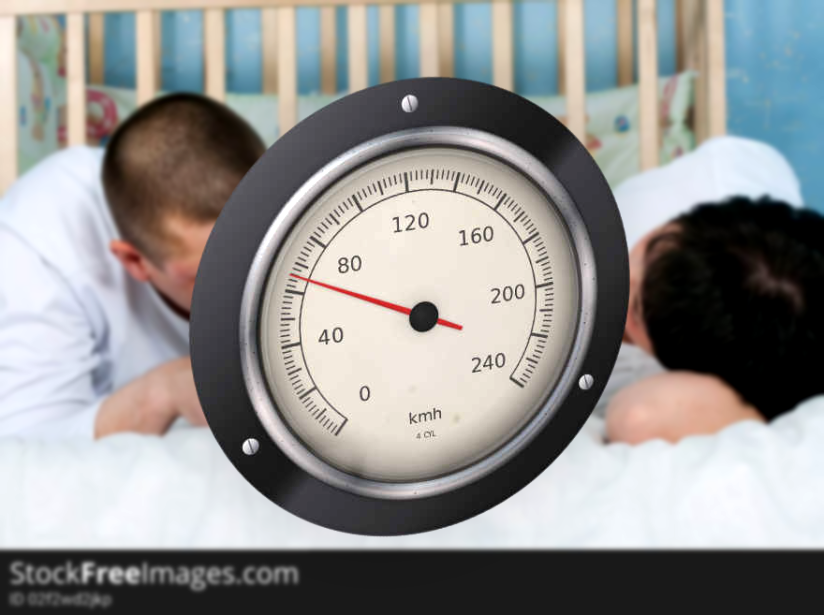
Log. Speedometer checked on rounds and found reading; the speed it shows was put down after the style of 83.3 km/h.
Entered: 66 km/h
